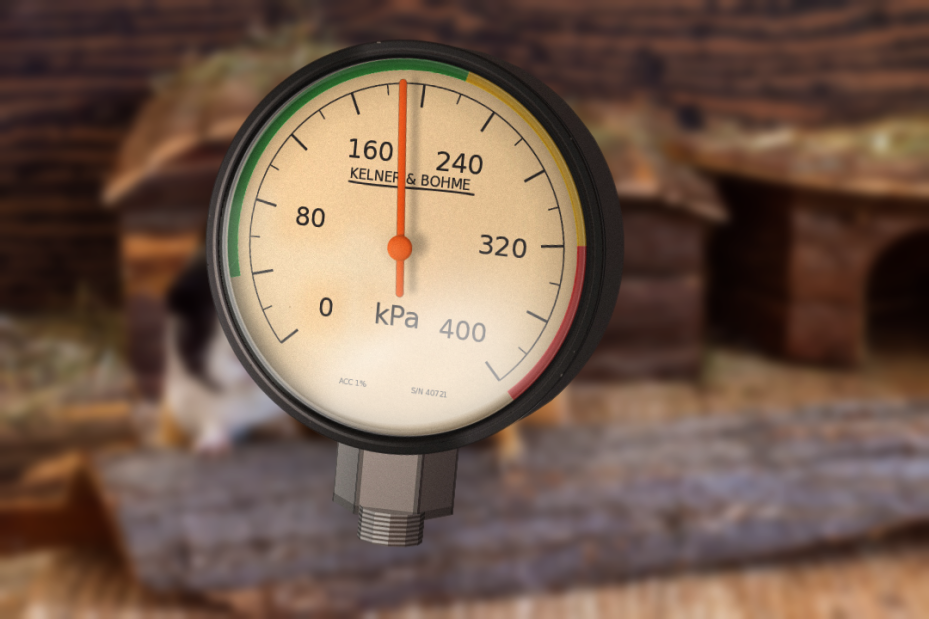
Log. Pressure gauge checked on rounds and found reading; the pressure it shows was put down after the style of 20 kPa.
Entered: 190 kPa
